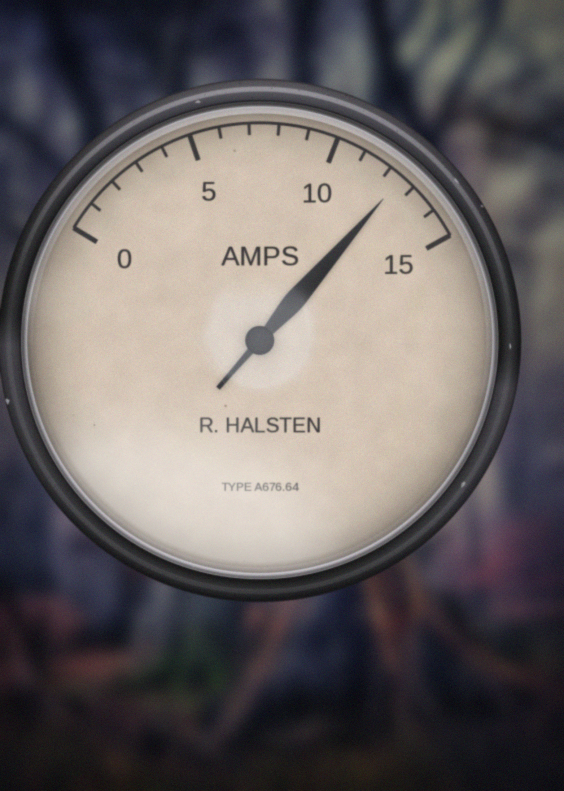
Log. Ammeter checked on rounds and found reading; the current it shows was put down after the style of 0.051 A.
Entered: 12.5 A
